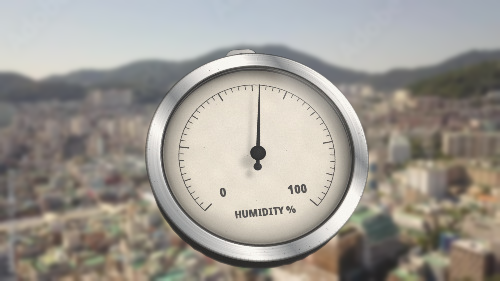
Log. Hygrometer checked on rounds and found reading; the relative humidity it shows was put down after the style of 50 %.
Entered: 52 %
